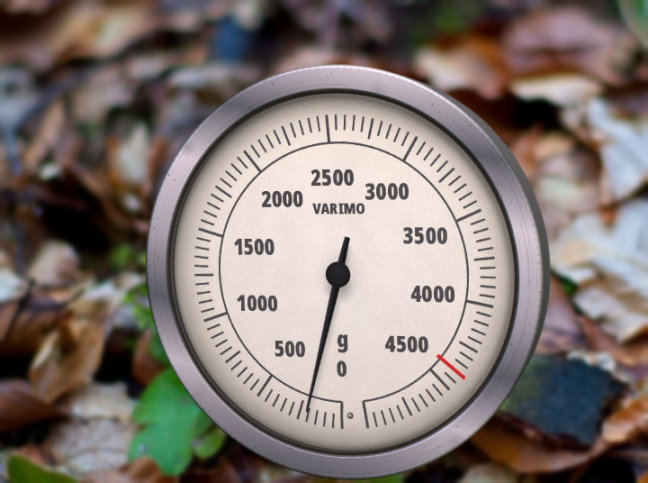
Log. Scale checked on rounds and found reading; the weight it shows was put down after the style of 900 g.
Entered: 200 g
